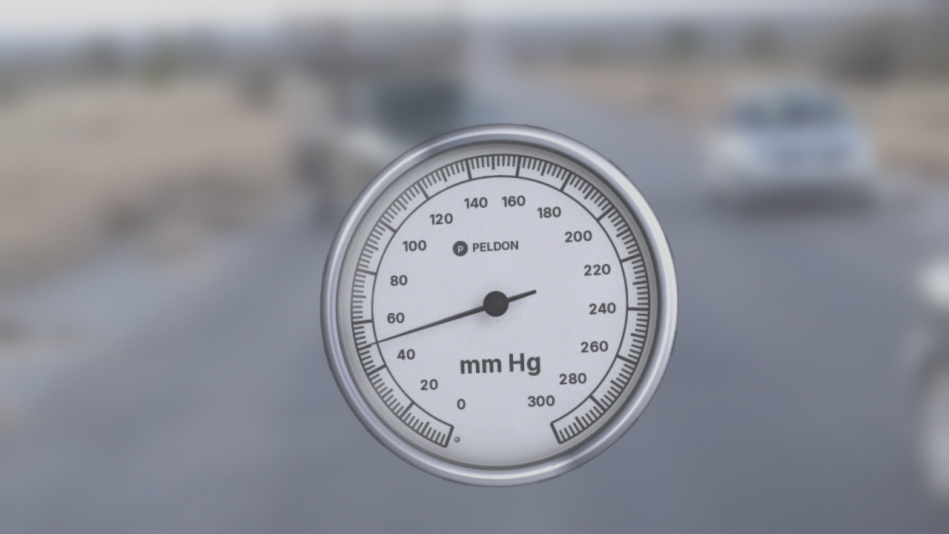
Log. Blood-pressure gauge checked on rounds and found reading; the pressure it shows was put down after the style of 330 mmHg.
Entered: 50 mmHg
